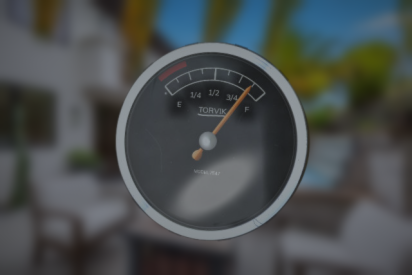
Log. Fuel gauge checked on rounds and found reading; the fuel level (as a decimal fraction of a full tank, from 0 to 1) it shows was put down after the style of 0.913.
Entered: 0.875
